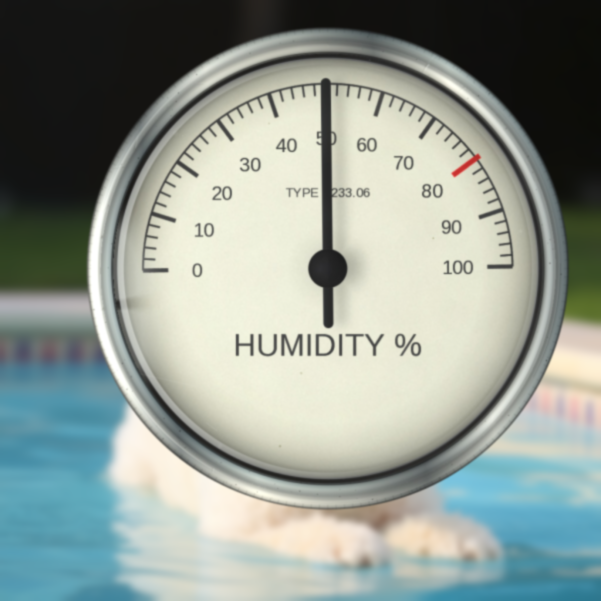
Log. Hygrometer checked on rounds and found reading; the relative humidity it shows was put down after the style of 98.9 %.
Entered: 50 %
